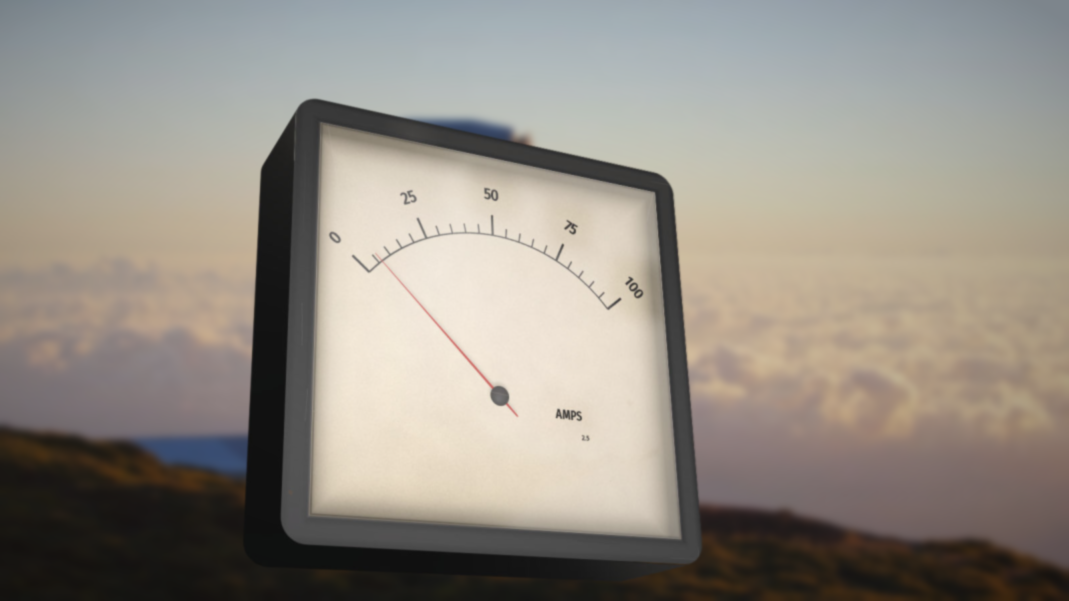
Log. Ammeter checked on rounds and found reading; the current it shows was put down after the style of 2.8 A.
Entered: 5 A
